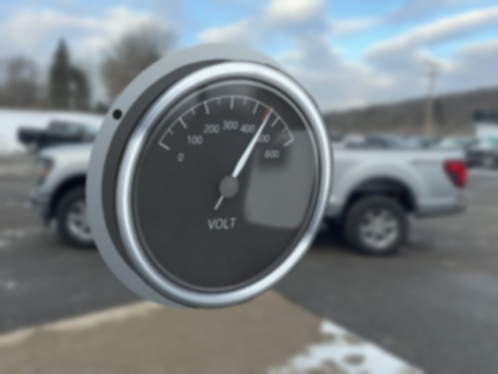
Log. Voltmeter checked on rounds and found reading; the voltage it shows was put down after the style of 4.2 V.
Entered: 450 V
